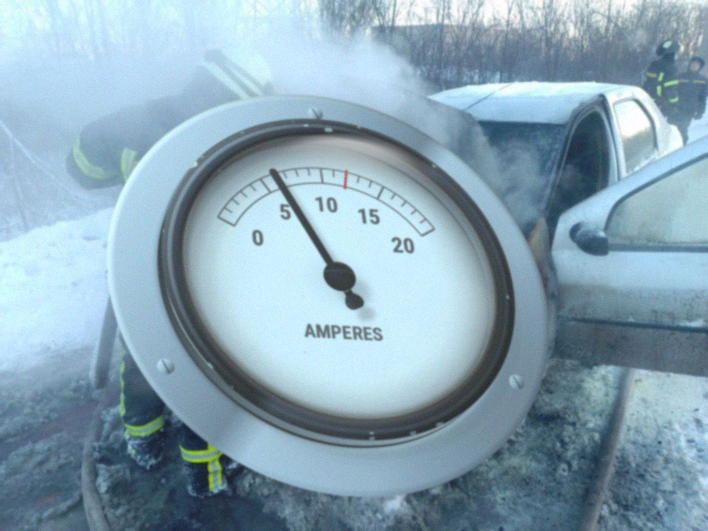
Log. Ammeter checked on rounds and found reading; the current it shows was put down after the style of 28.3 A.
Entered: 6 A
